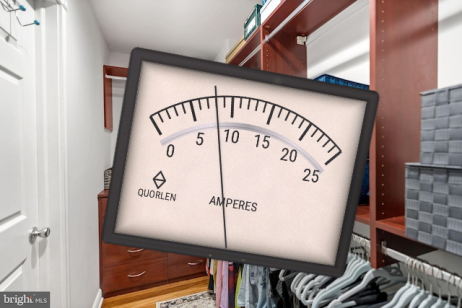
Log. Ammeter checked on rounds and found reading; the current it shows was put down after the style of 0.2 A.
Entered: 8 A
